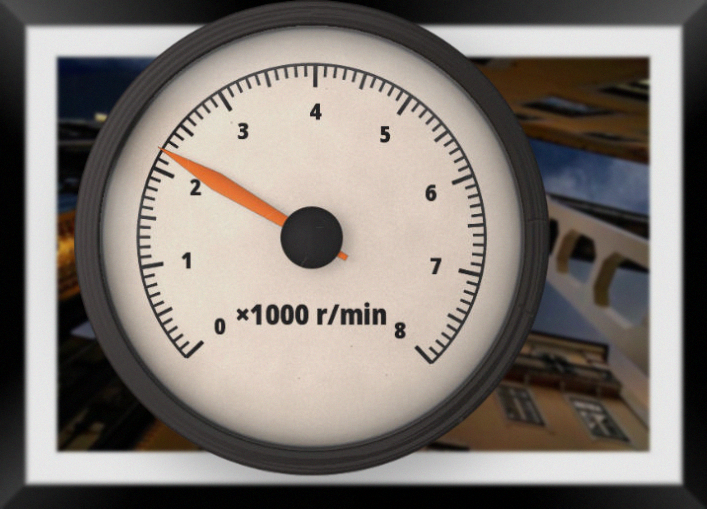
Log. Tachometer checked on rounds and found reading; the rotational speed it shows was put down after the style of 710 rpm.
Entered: 2200 rpm
